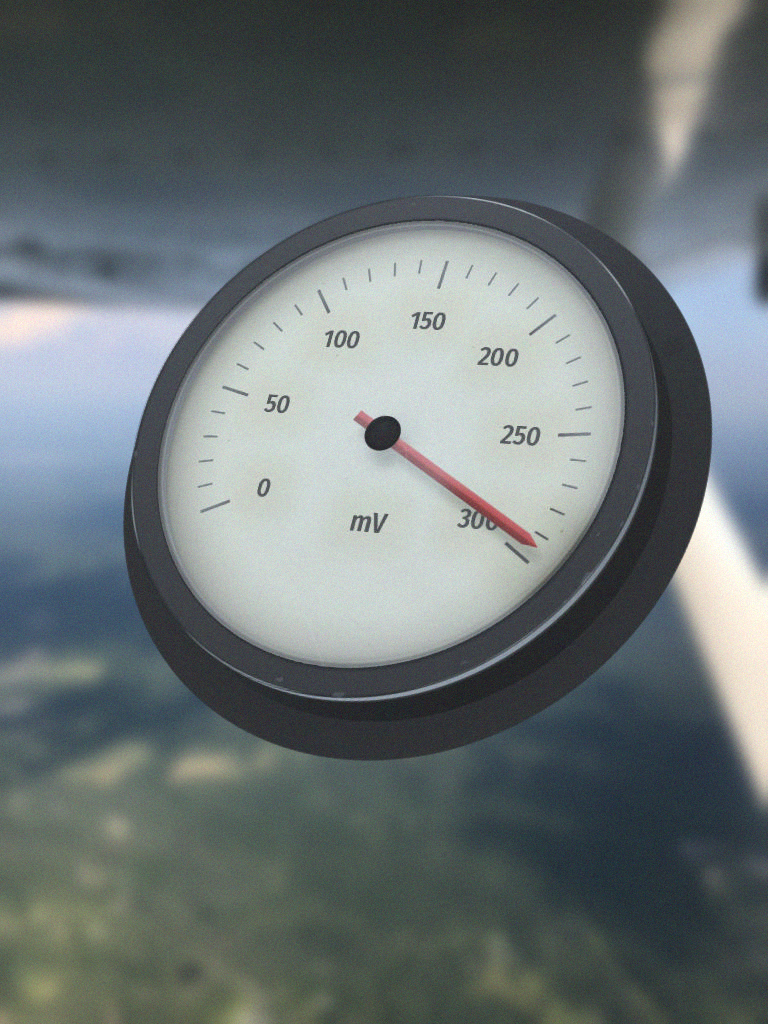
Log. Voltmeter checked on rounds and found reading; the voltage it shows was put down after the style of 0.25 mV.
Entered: 295 mV
